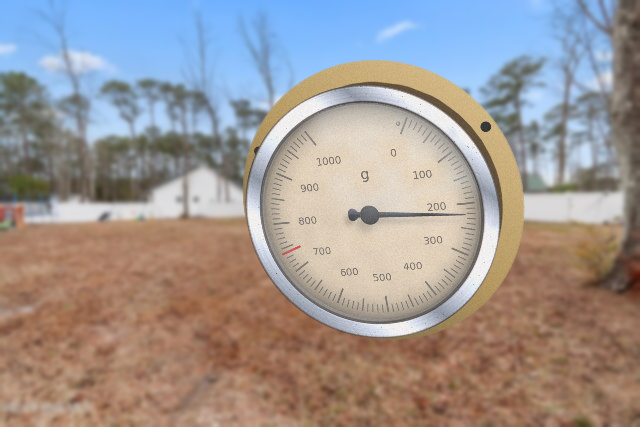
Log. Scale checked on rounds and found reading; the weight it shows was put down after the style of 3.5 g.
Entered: 220 g
